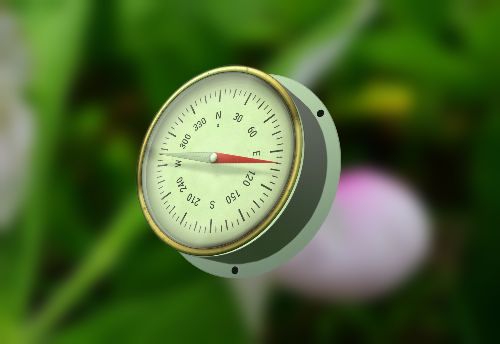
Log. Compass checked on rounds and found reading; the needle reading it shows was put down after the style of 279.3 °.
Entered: 100 °
